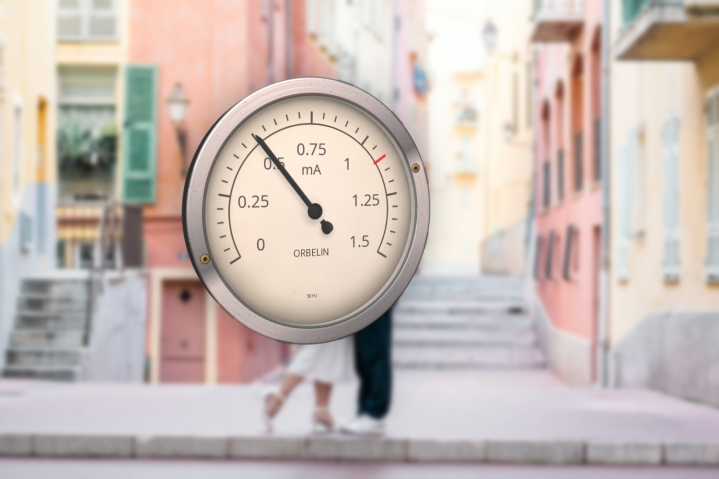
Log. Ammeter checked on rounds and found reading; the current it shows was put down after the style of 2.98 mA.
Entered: 0.5 mA
